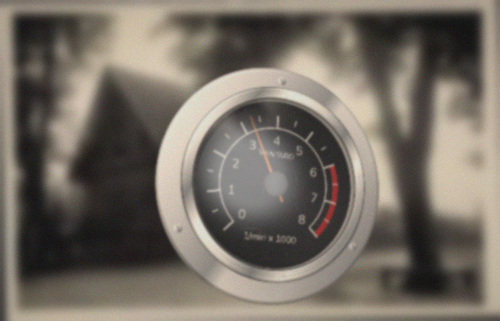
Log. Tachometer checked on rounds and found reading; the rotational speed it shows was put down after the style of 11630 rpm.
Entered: 3250 rpm
